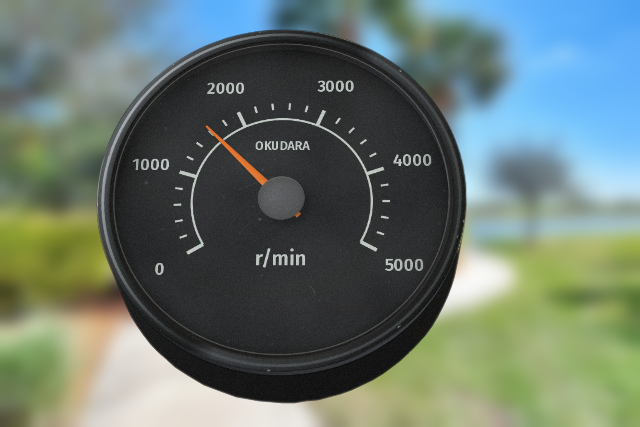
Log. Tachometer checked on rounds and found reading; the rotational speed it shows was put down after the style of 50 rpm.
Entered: 1600 rpm
